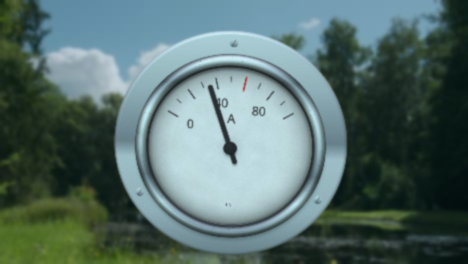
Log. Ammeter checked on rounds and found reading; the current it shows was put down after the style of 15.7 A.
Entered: 35 A
